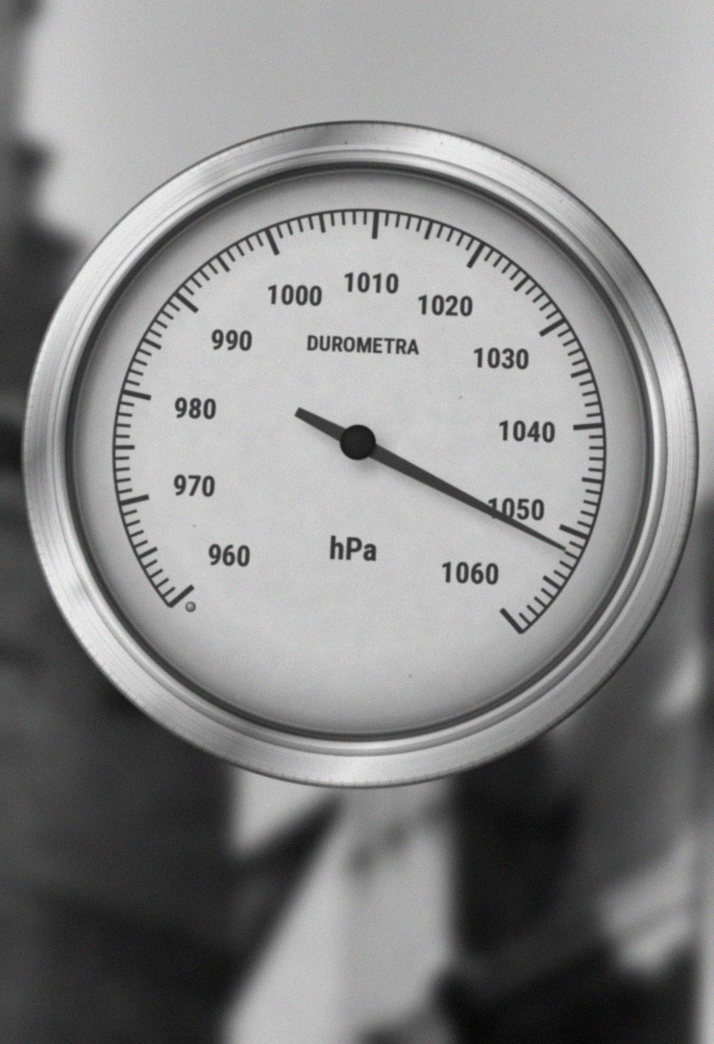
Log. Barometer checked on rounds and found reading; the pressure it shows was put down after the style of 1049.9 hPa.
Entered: 1052 hPa
